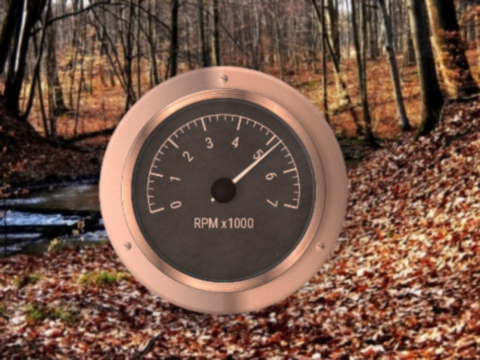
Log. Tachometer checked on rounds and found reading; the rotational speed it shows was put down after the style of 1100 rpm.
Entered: 5200 rpm
